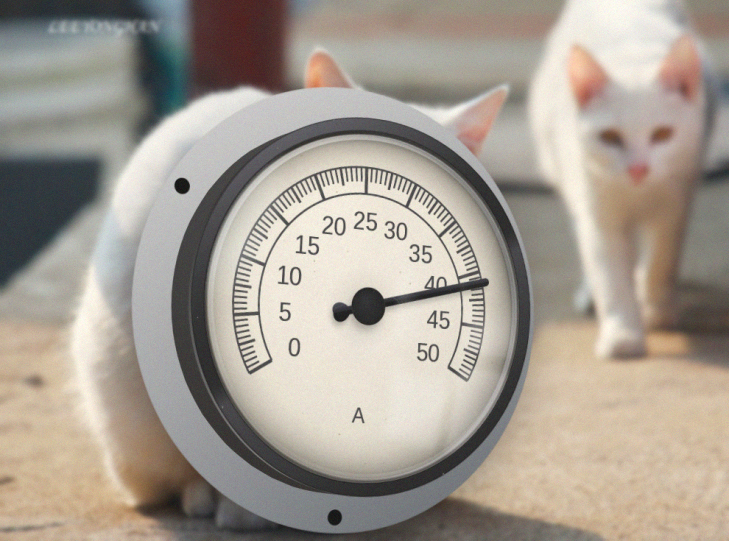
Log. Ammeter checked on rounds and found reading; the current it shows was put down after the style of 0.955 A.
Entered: 41 A
